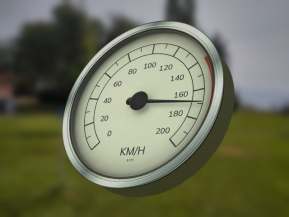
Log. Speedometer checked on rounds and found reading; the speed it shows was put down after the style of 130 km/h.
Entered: 170 km/h
